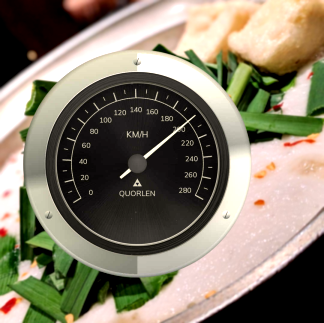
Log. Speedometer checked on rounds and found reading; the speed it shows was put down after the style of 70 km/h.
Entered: 200 km/h
